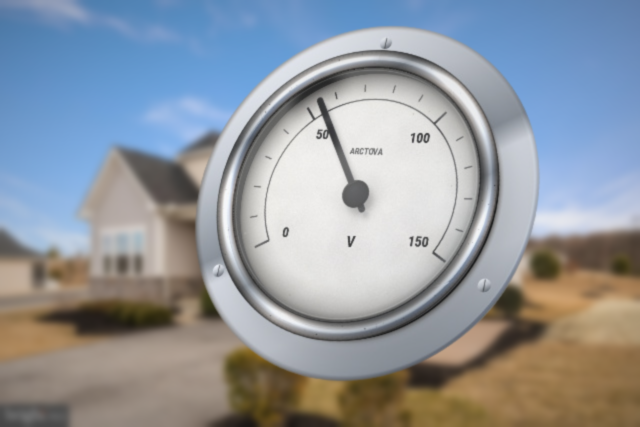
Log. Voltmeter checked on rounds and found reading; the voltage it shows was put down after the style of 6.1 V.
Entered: 55 V
